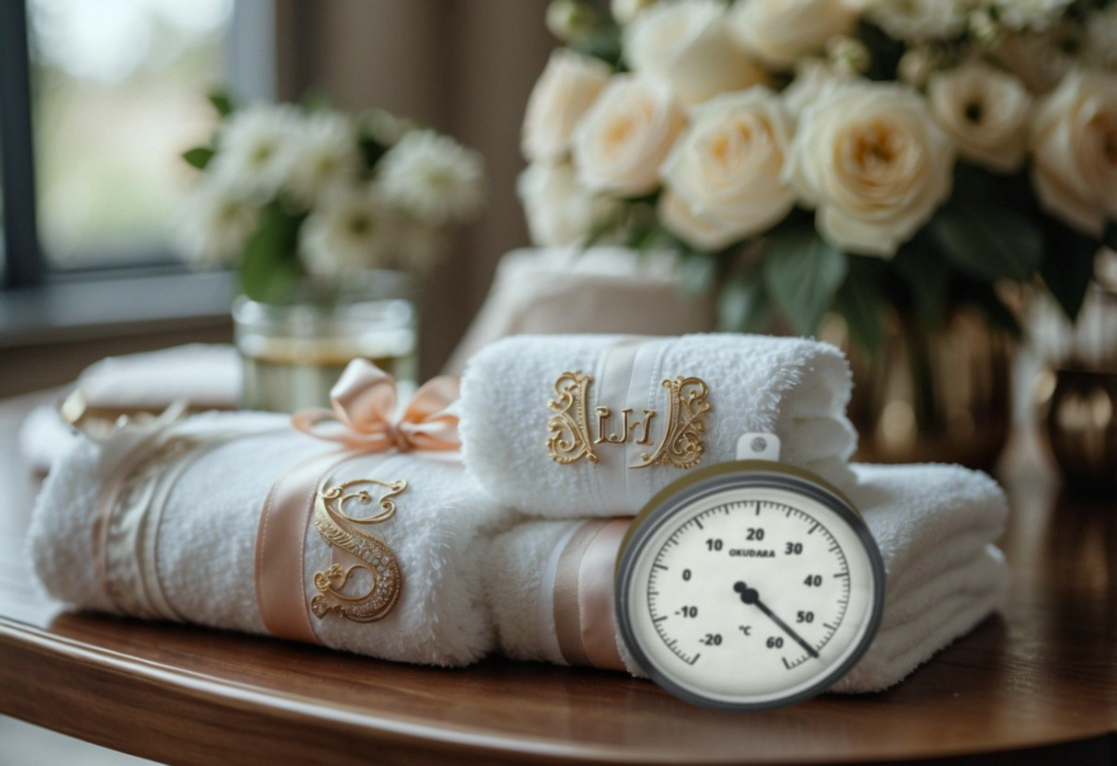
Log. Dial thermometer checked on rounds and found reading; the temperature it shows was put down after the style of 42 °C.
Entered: 55 °C
